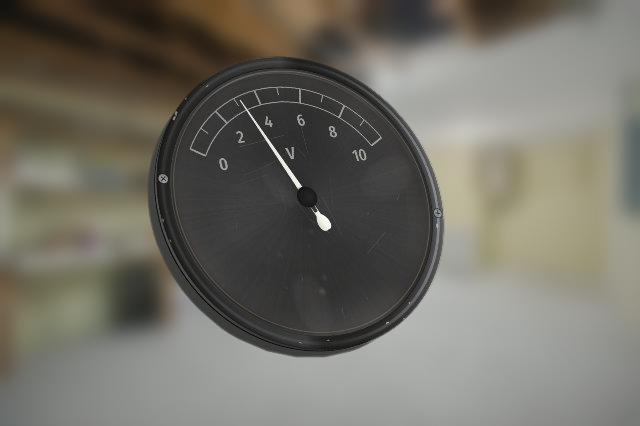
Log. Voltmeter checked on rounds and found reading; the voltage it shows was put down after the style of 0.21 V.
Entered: 3 V
